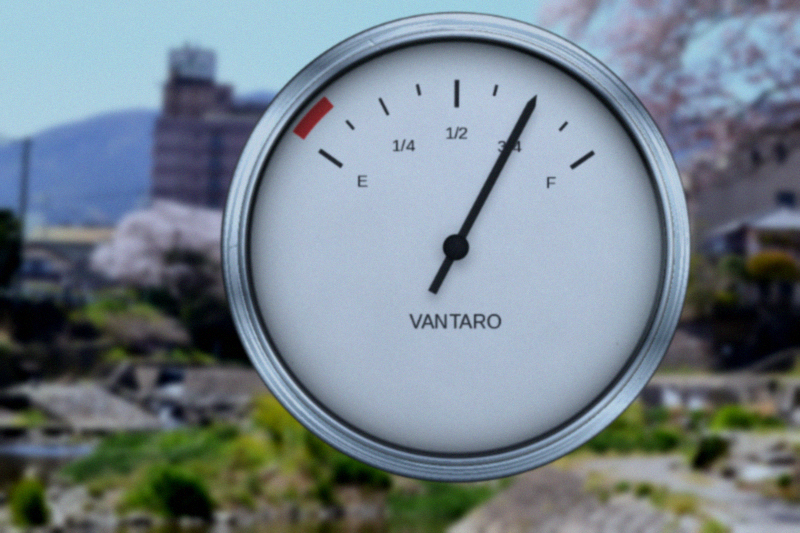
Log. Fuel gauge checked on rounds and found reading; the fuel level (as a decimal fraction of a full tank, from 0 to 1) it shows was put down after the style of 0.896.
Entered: 0.75
